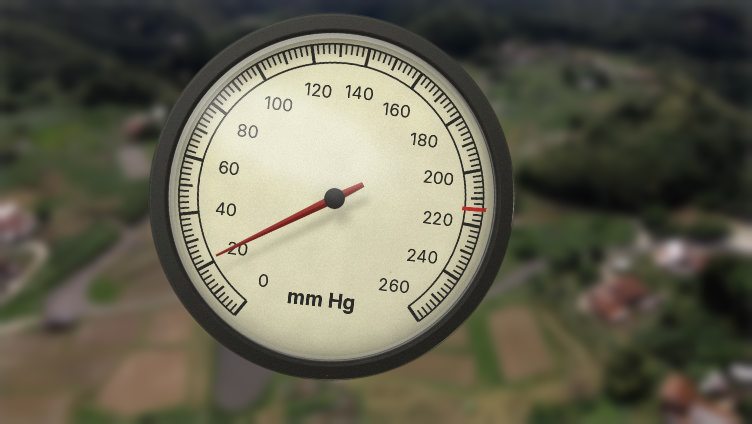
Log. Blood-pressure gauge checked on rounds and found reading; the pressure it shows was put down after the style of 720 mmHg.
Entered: 22 mmHg
